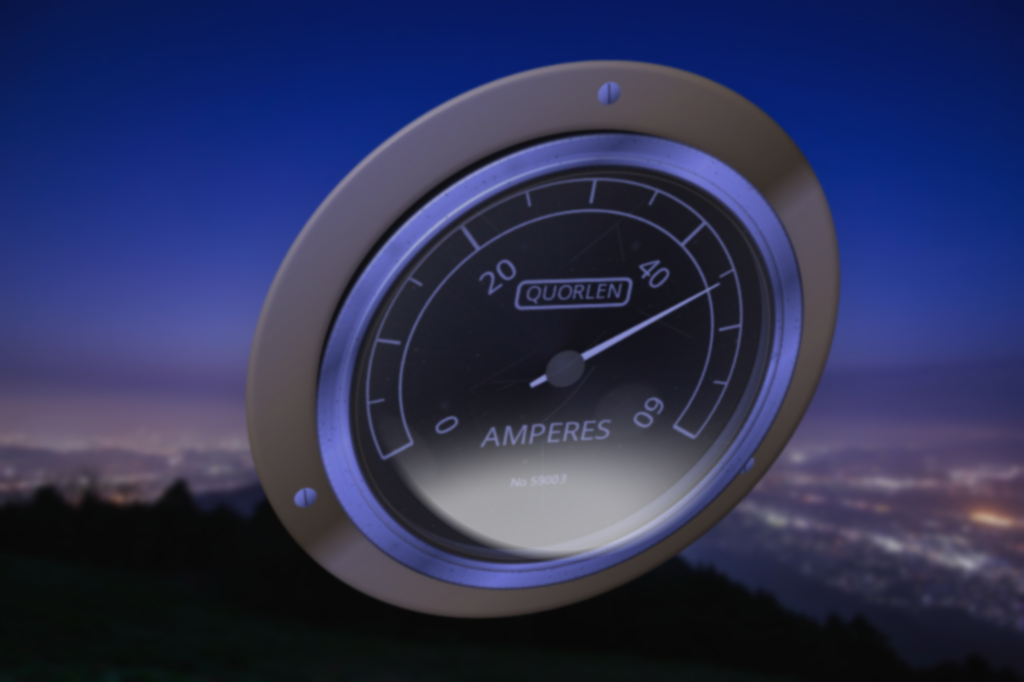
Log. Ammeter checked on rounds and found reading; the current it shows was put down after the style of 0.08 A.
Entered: 45 A
